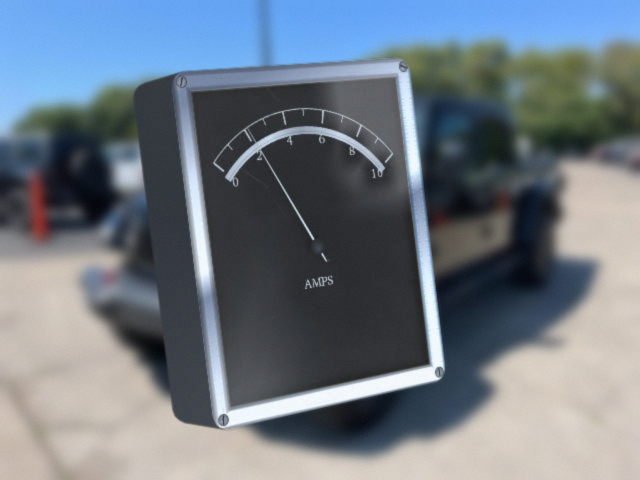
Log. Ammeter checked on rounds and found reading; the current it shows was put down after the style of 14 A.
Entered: 2 A
